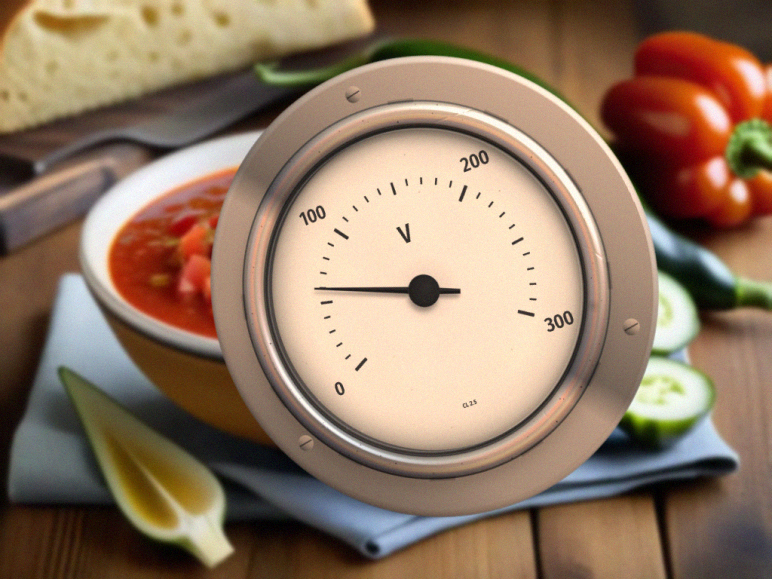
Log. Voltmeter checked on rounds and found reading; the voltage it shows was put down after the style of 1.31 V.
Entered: 60 V
